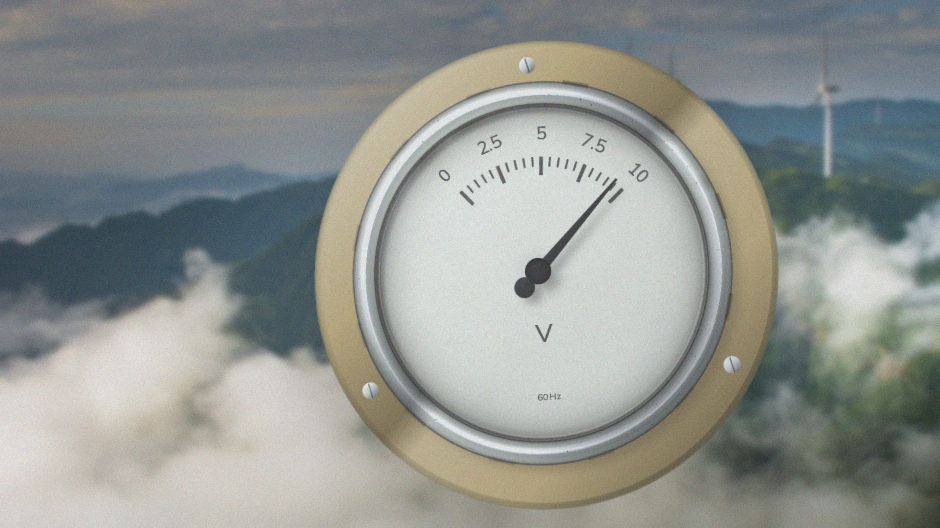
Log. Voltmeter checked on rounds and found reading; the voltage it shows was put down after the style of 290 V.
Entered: 9.5 V
